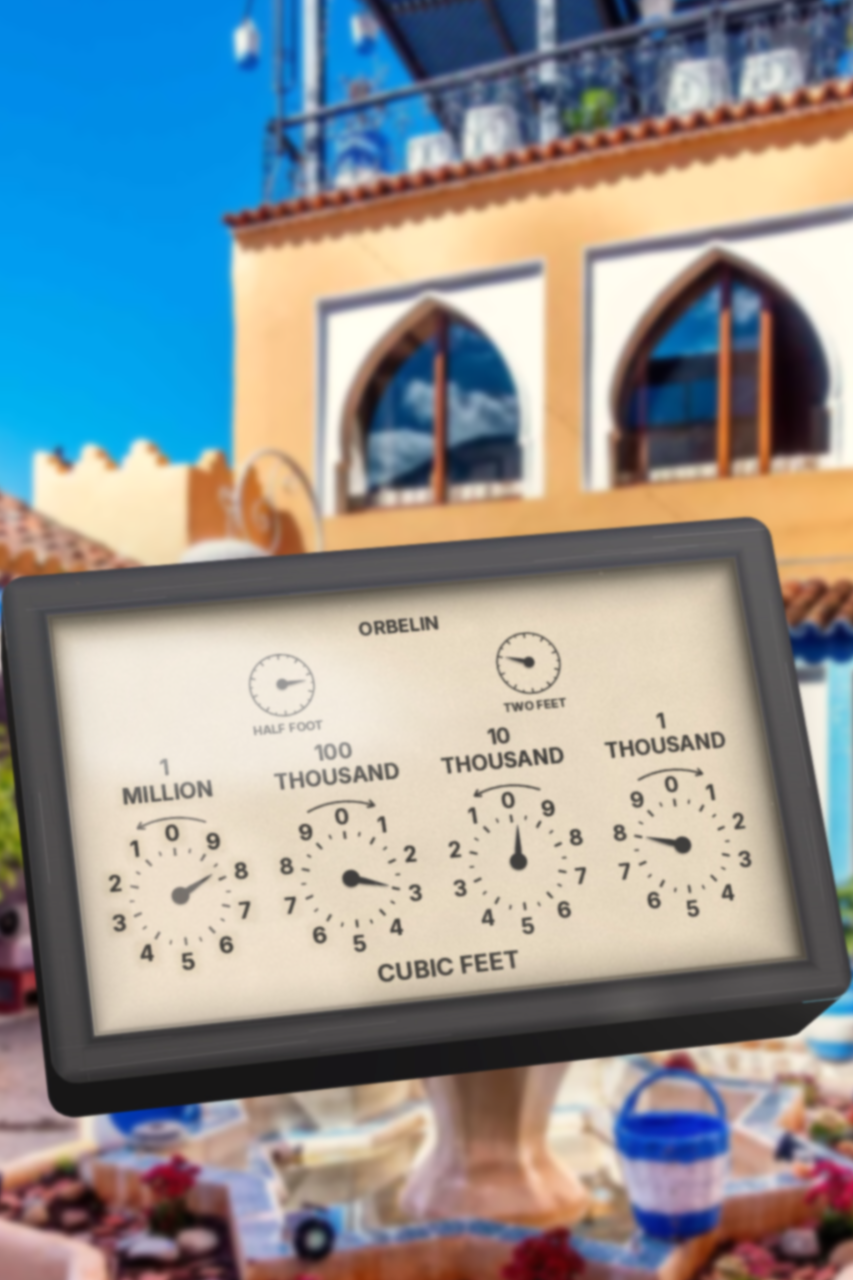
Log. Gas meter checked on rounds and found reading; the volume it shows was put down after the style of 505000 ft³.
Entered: 829800 ft³
